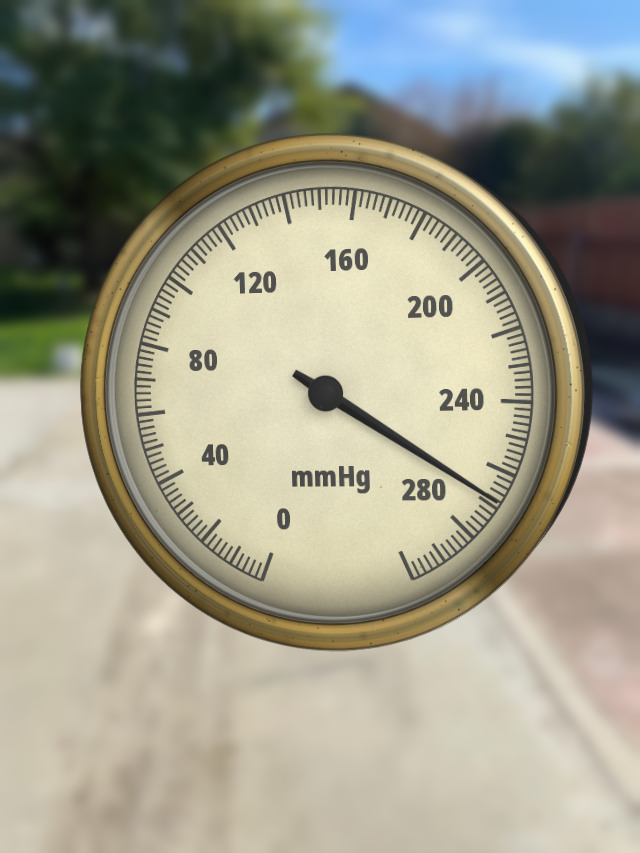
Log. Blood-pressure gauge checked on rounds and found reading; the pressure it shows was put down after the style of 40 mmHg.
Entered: 268 mmHg
